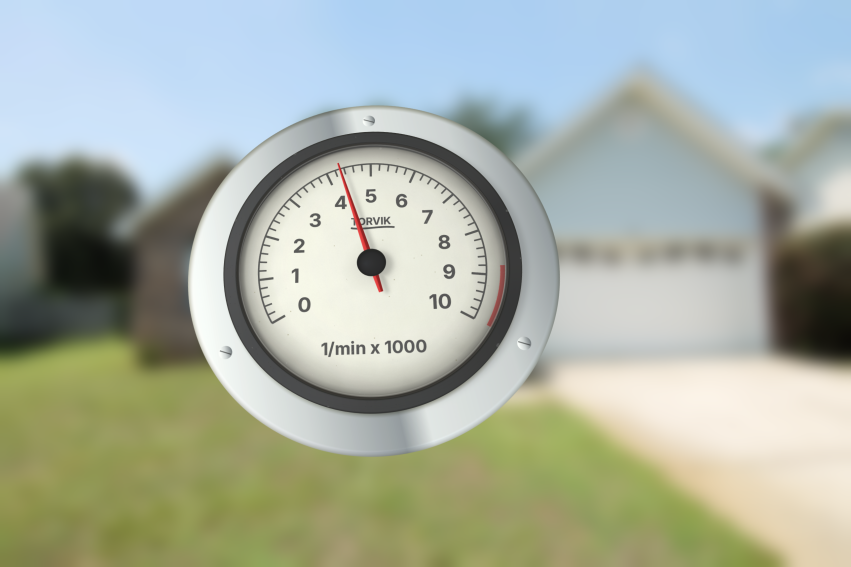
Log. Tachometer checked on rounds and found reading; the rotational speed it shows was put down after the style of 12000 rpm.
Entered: 4300 rpm
